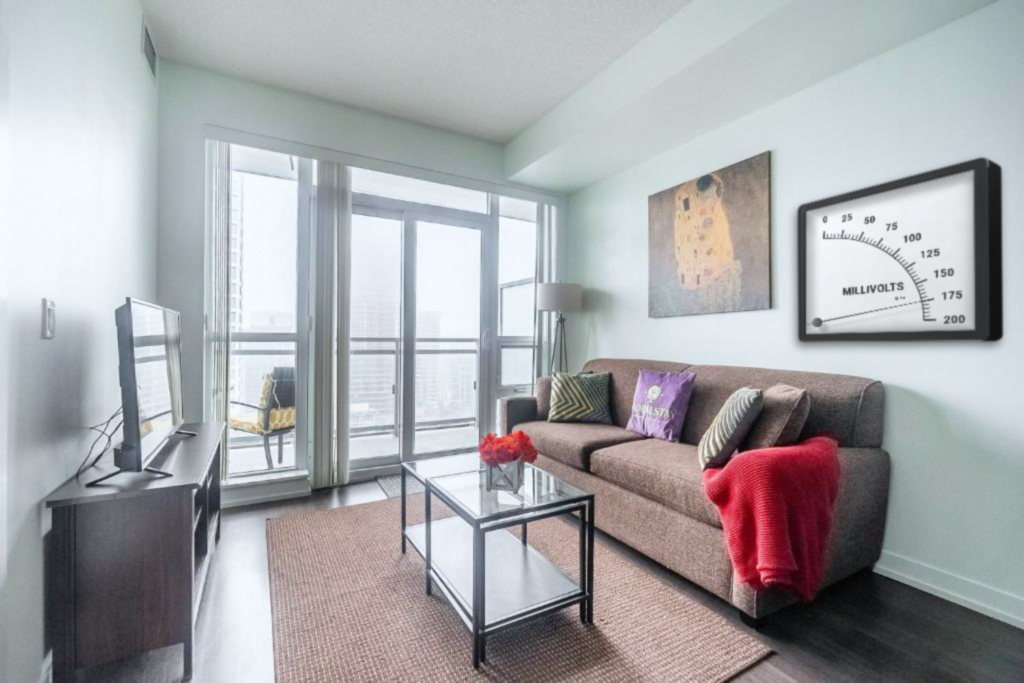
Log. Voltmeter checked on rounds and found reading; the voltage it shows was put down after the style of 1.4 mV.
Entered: 175 mV
